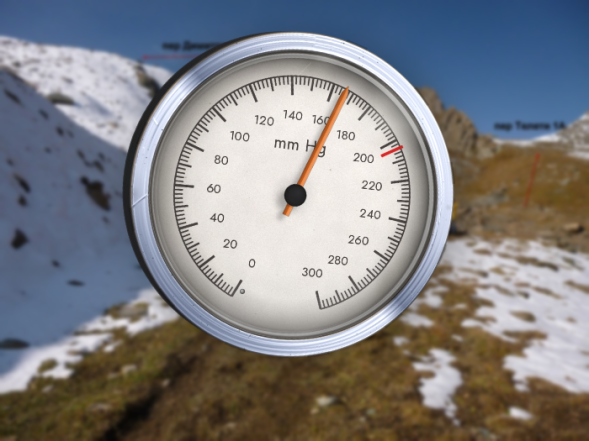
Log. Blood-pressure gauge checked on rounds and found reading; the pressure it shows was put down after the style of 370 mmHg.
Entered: 166 mmHg
